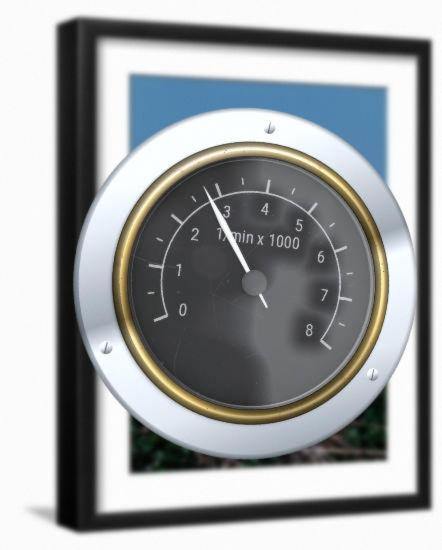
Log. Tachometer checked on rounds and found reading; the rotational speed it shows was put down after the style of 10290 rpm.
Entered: 2750 rpm
